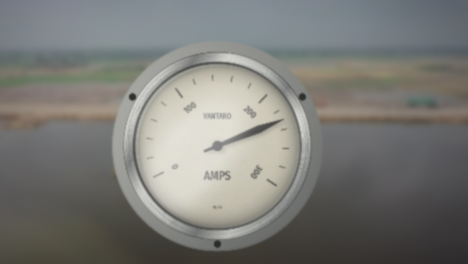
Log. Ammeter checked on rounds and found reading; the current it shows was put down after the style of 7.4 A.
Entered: 230 A
